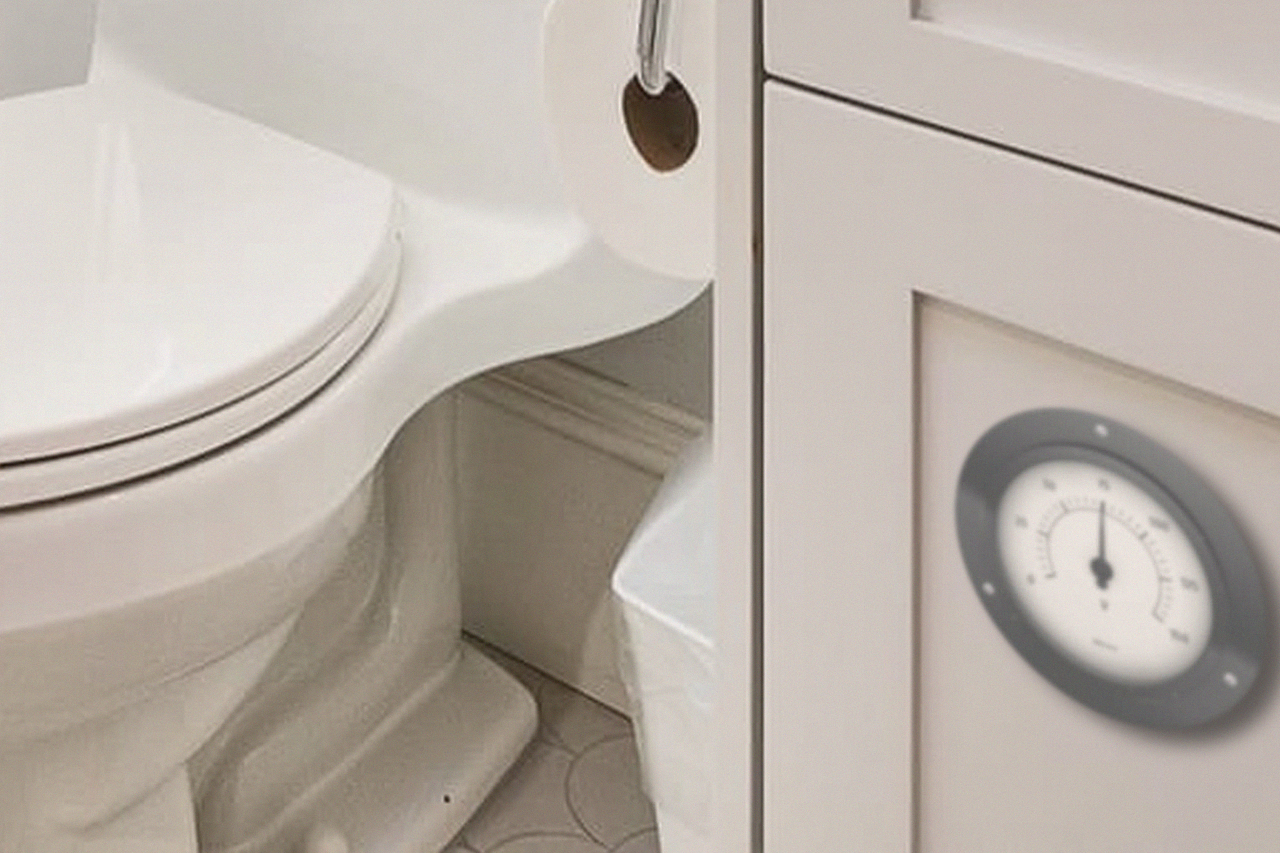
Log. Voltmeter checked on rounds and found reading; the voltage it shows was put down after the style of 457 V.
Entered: 75 V
